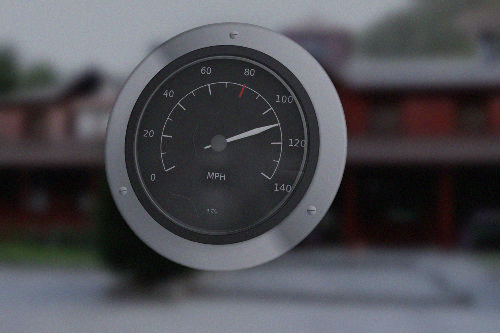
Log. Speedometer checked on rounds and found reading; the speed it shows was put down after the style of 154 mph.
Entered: 110 mph
